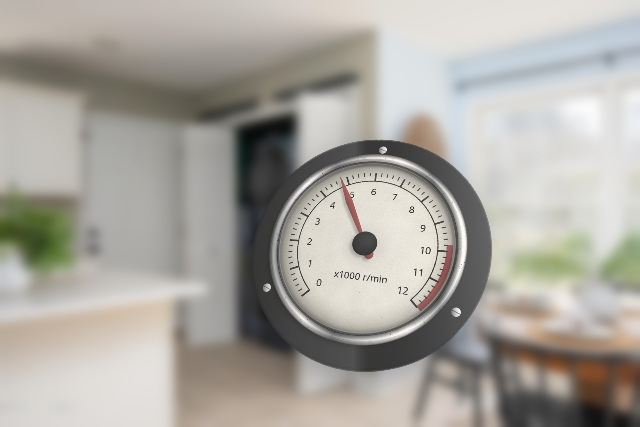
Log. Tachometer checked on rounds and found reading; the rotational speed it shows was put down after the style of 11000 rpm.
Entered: 4800 rpm
